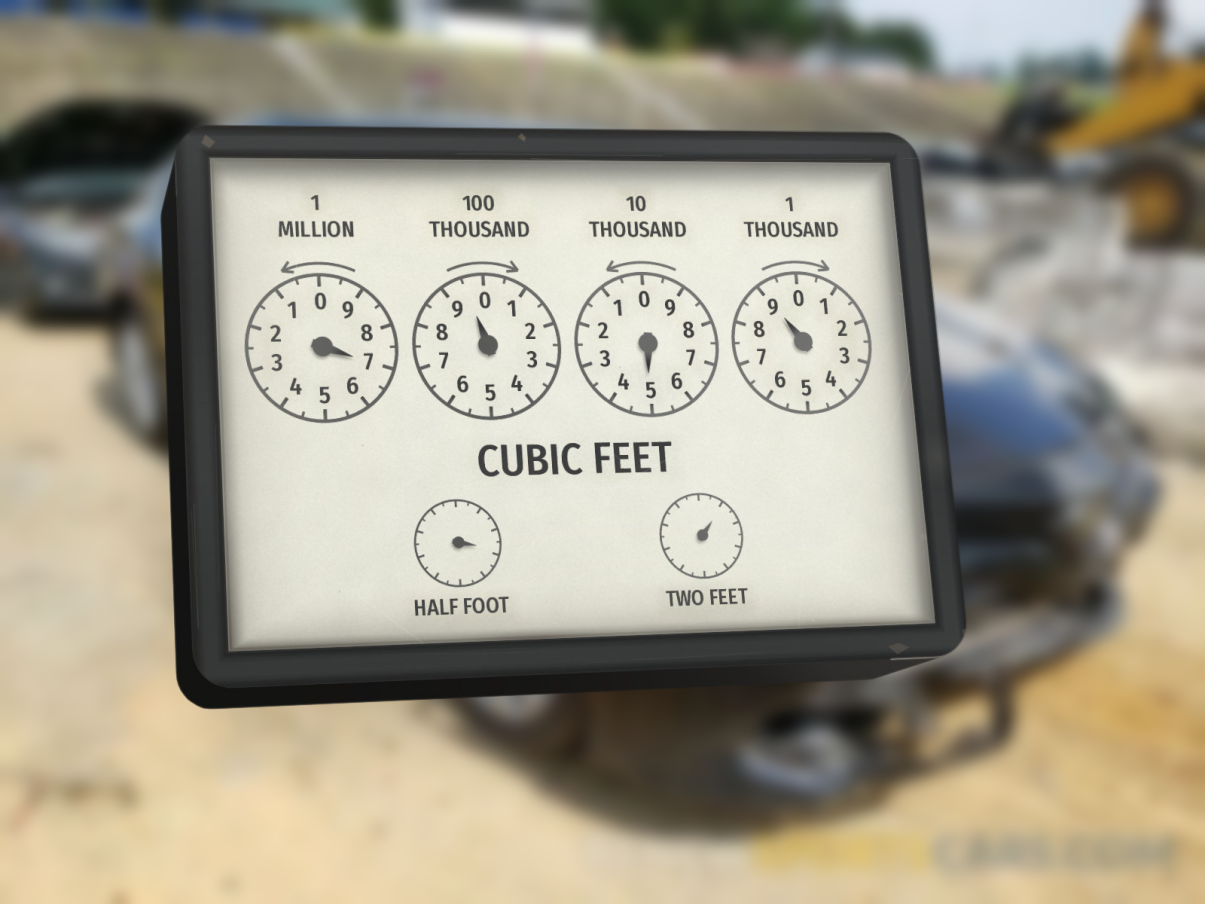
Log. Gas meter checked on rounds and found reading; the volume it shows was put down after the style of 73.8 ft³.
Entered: 694900 ft³
